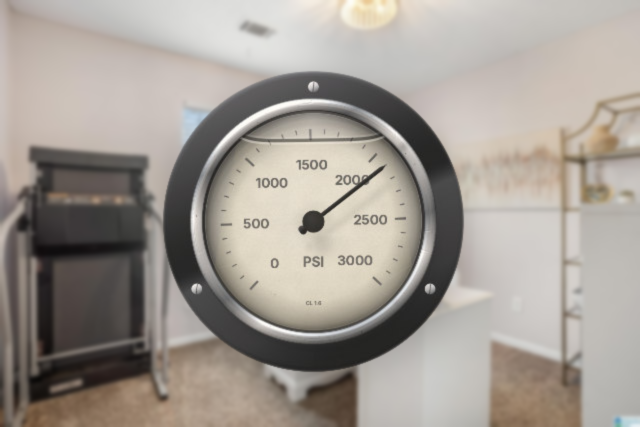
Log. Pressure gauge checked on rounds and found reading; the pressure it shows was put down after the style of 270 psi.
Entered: 2100 psi
